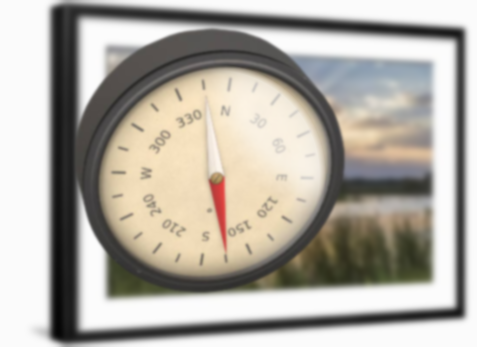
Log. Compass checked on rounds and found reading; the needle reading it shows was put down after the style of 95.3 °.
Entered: 165 °
